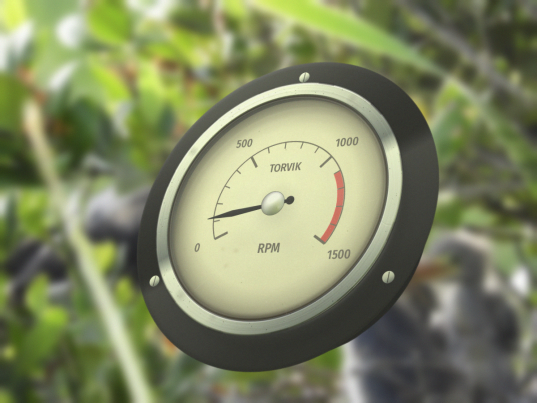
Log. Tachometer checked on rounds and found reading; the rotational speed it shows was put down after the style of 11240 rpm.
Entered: 100 rpm
